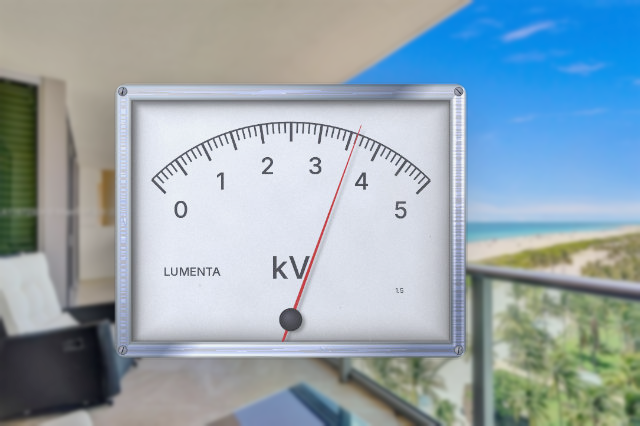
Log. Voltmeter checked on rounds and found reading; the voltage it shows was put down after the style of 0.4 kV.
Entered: 3.6 kV
